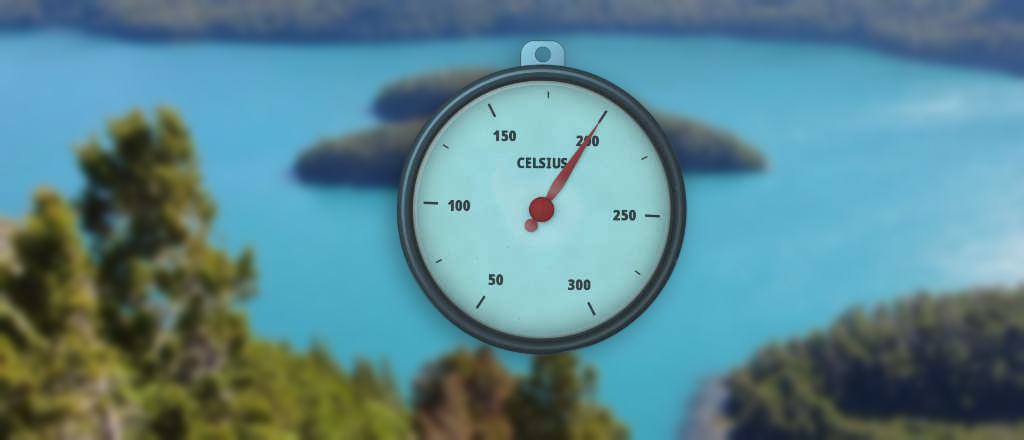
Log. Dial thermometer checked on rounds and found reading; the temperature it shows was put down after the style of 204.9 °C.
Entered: 200 °C
